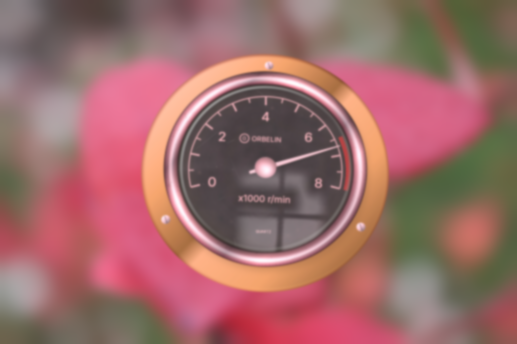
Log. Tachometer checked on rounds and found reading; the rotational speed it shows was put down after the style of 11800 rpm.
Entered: 6750 rpm
